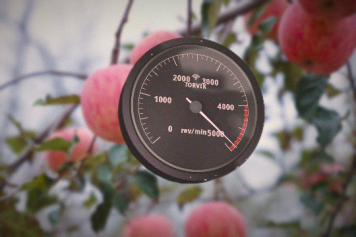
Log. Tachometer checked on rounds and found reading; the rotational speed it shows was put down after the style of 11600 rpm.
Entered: 4900 rpm
